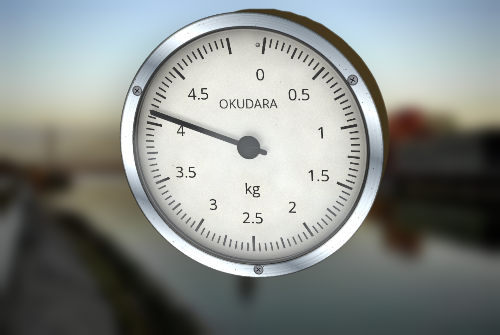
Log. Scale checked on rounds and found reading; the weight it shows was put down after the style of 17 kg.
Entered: 4.1 kg
